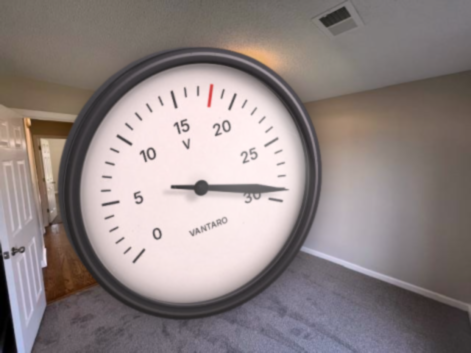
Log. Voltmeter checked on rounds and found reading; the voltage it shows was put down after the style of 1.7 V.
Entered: 29 V
